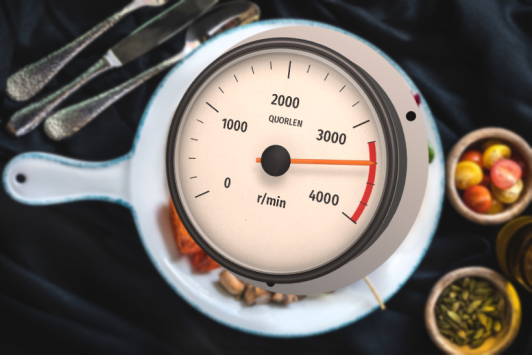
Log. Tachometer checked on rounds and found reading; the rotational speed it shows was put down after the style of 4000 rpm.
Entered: 3400 rpm
